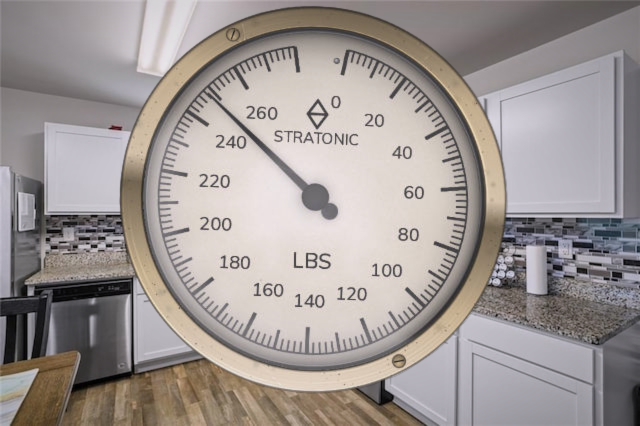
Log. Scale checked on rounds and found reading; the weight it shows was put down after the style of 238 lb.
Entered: 248 lb
